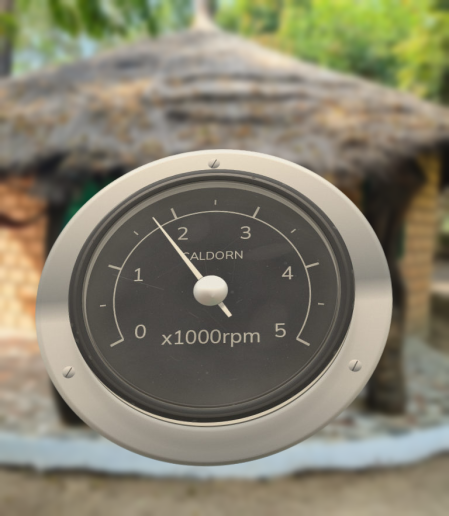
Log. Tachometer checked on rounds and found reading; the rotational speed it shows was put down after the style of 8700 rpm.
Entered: 1750 rpm
